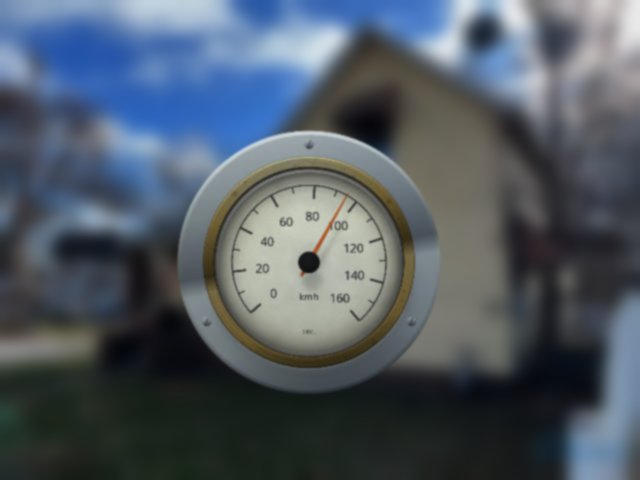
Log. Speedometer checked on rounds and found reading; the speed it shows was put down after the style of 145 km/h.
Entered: 95 km/h
